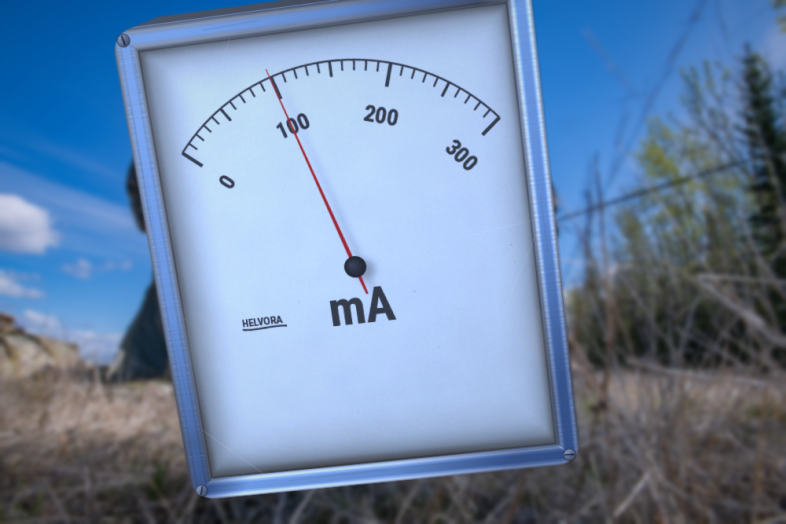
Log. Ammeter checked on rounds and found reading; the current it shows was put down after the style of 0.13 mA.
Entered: 100 mA
